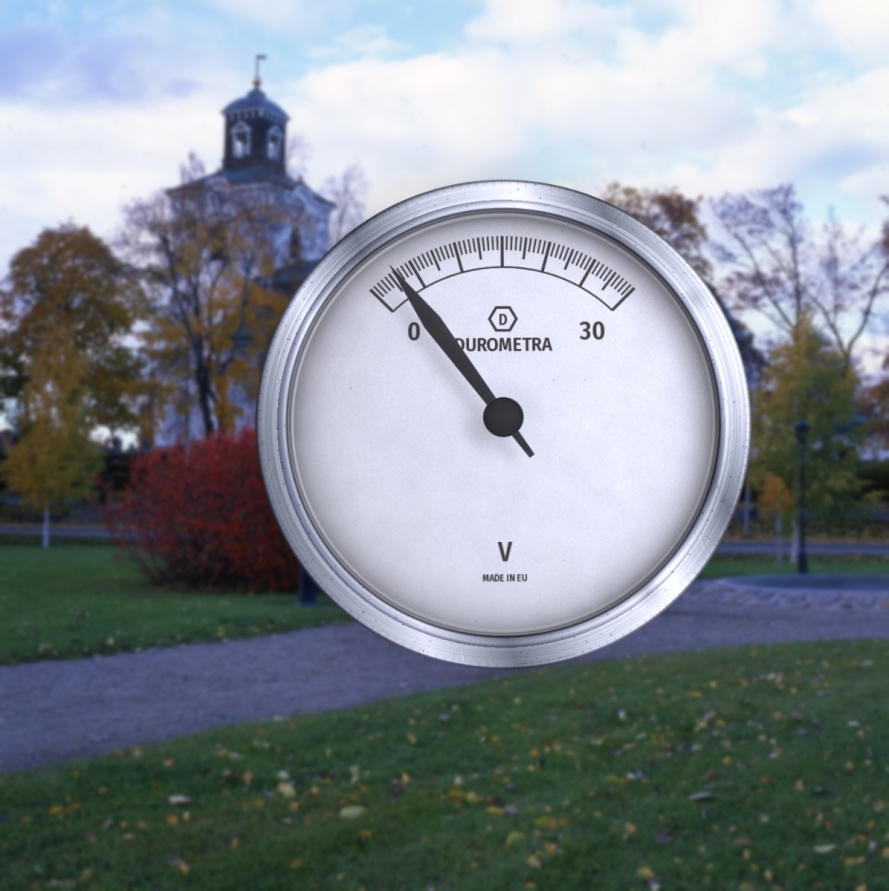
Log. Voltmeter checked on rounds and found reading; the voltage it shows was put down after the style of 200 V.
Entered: 3 V
